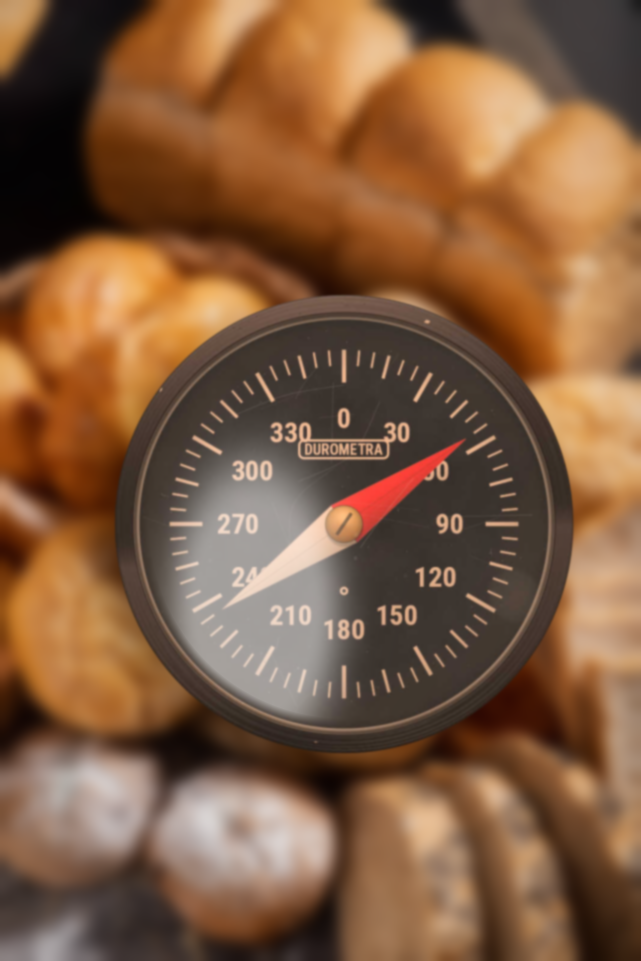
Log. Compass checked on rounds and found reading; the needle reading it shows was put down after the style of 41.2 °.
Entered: 55 °
